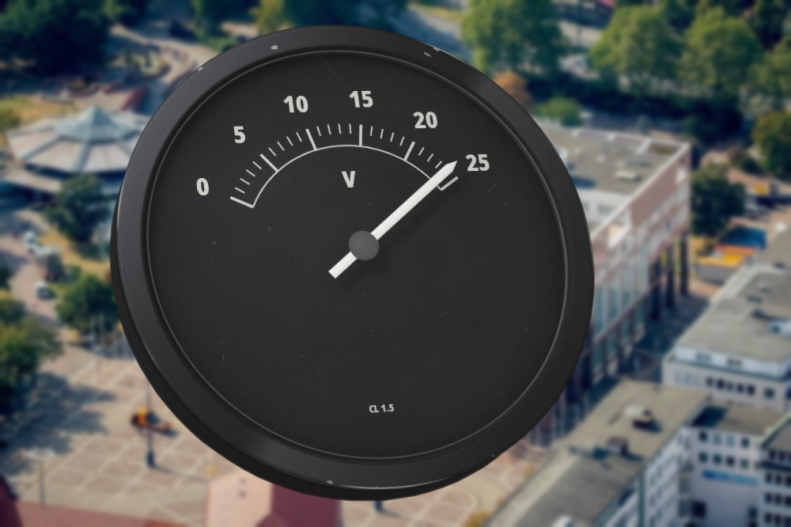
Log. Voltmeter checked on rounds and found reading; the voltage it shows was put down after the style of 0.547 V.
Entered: 24 V
